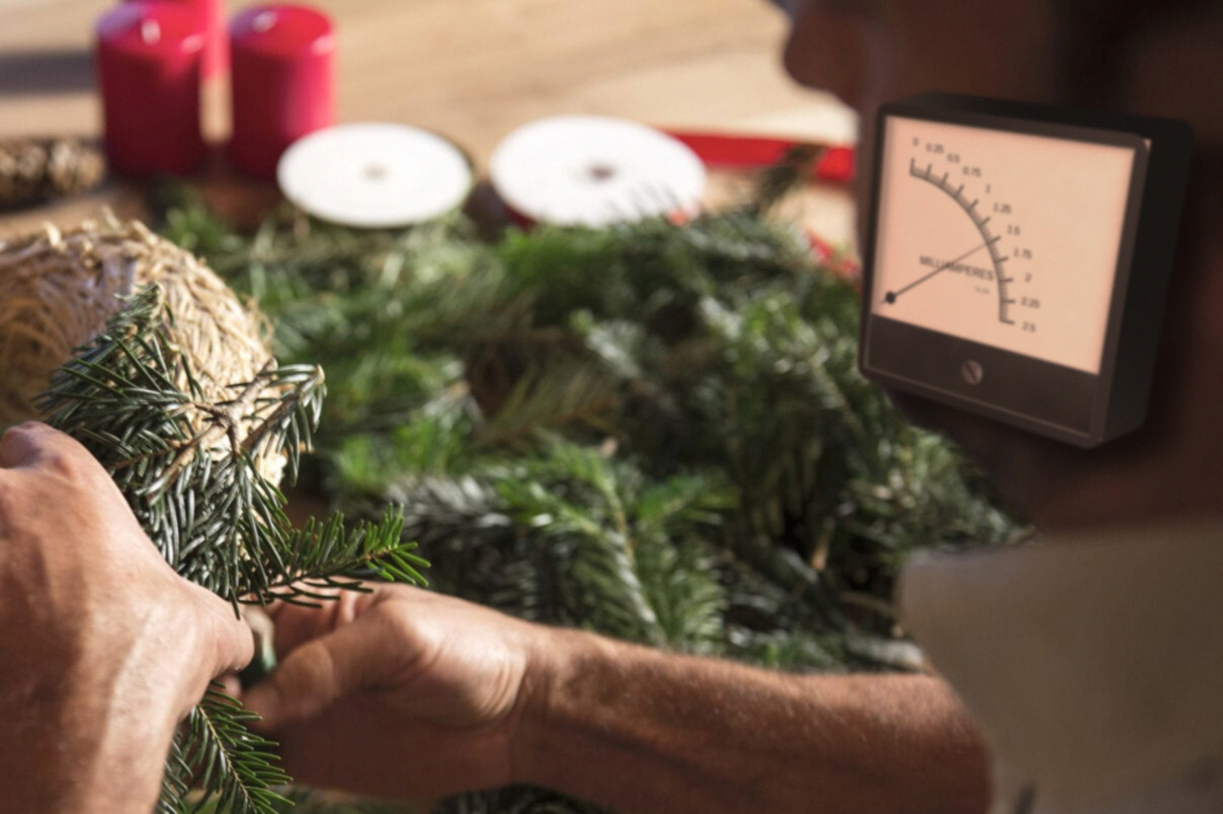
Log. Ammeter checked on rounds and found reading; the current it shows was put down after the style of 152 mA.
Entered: 1.5 mA
